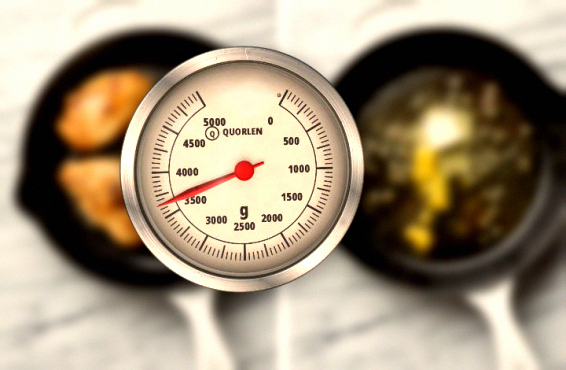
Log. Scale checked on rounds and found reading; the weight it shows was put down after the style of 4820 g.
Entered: 3650 g
